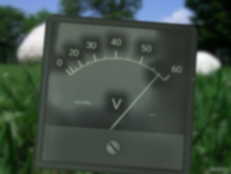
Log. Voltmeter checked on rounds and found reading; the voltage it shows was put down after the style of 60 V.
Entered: 57.5 V
